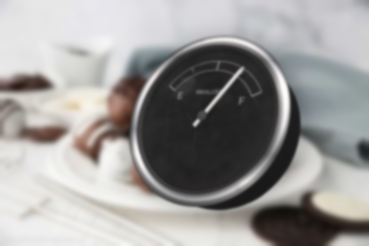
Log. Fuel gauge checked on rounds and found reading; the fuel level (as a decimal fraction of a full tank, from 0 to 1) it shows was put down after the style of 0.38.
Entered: 0.75
